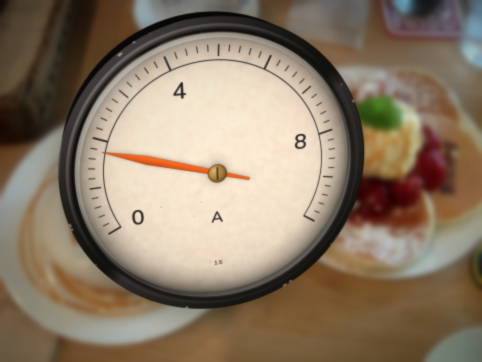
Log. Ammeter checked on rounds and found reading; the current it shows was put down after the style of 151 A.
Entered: 1.8 A
